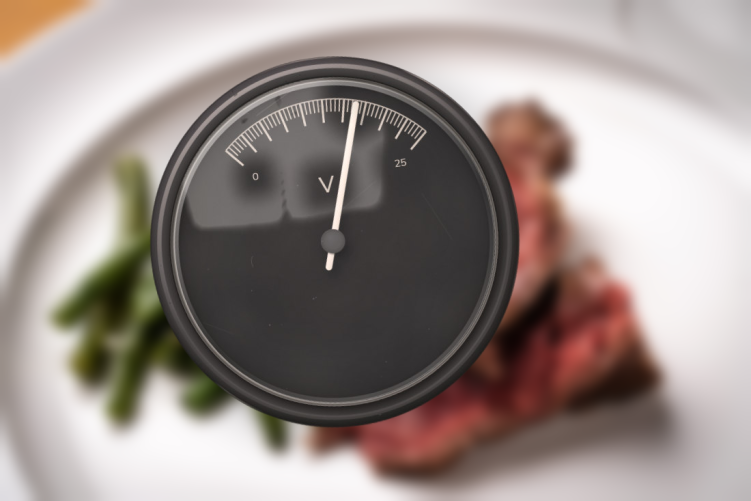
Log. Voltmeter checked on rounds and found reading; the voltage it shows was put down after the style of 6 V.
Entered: 16.5 V
